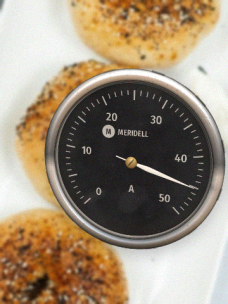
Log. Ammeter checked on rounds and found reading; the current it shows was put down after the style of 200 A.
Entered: 45 A
